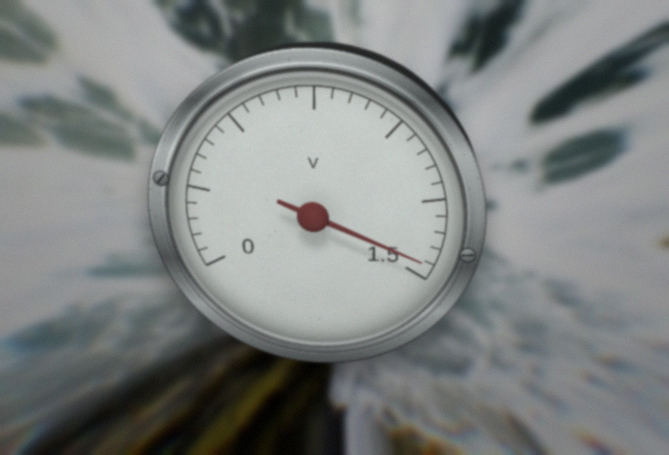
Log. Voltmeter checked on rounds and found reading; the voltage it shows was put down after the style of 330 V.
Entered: 1.45 V
